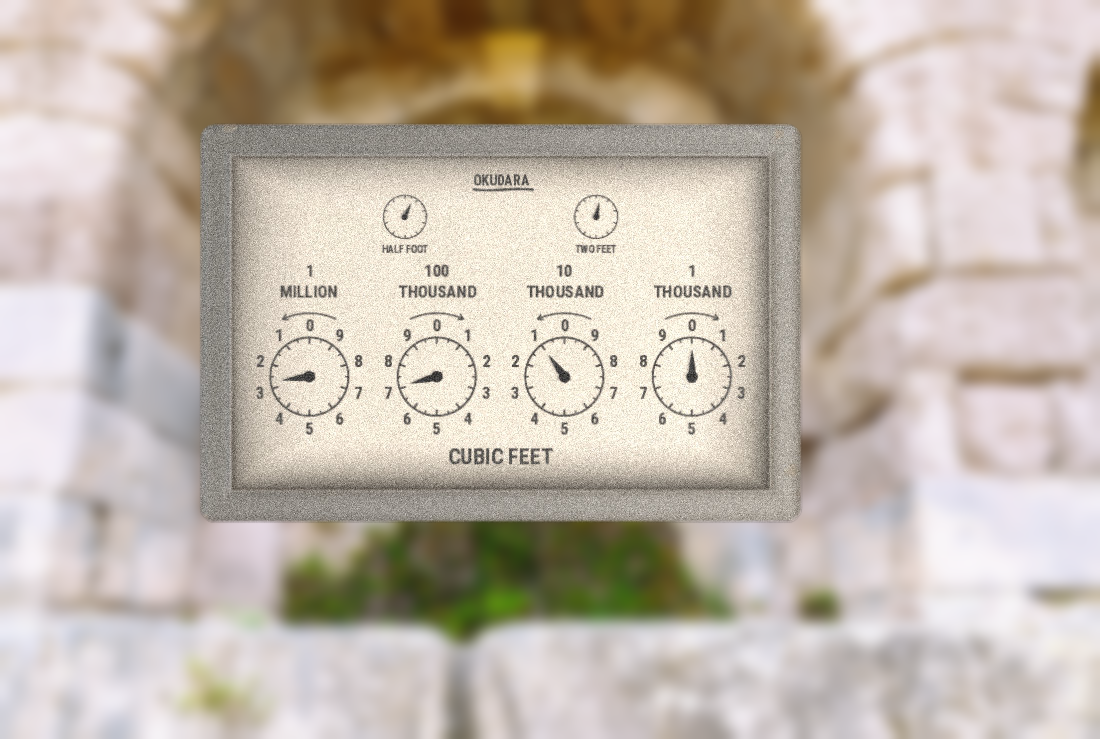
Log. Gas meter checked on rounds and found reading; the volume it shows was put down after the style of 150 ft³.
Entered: 271000 ft³
